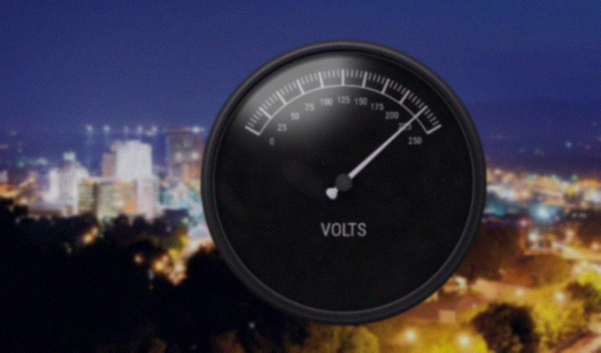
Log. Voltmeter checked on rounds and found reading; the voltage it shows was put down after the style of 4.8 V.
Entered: 225 V
